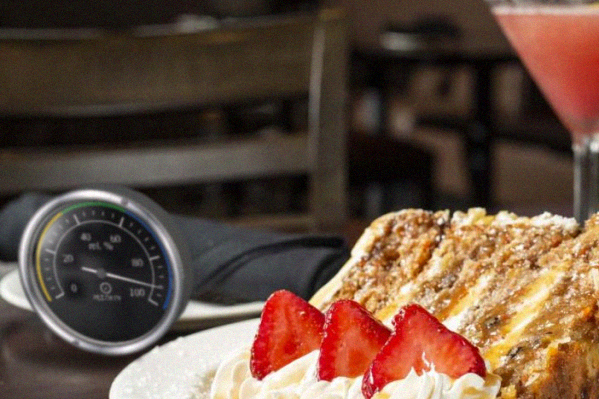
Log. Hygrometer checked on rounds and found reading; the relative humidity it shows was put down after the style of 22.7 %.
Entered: 92 %
